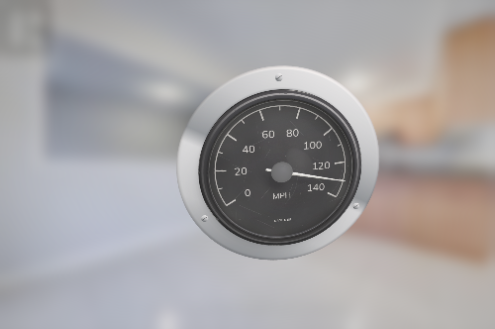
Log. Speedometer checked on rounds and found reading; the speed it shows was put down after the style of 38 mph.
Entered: 130 mph
